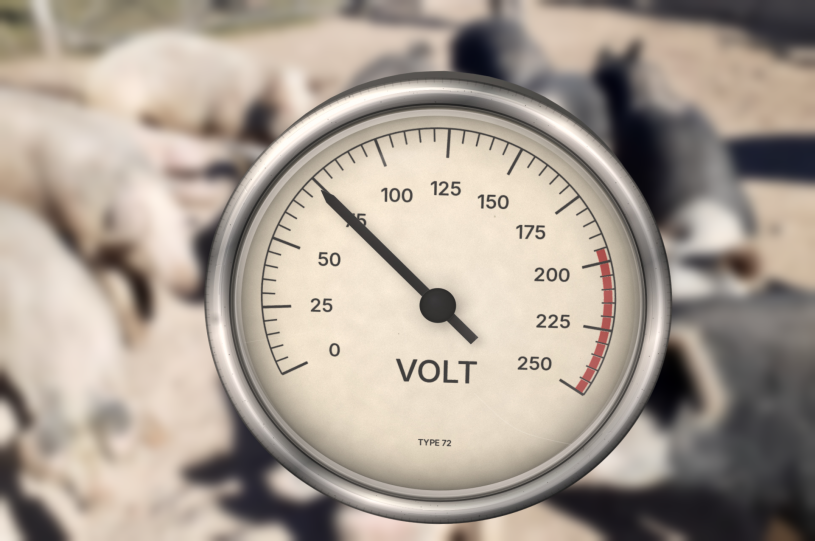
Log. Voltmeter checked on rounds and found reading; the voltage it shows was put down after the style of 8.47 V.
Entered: 75 V
